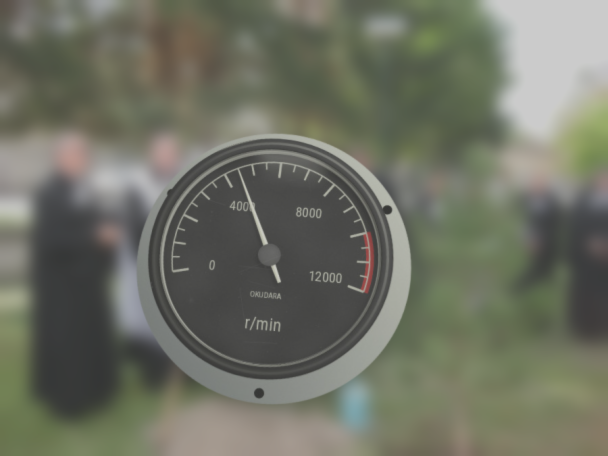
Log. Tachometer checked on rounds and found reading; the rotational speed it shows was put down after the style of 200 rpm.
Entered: 4500 rpm
